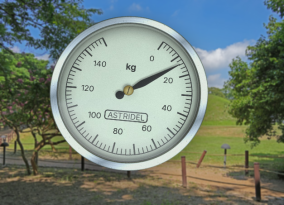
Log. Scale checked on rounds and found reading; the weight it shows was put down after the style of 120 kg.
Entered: 14 kg
